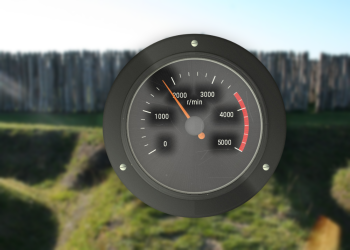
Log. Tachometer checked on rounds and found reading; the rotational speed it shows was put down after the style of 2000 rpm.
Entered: 1800 rpm
